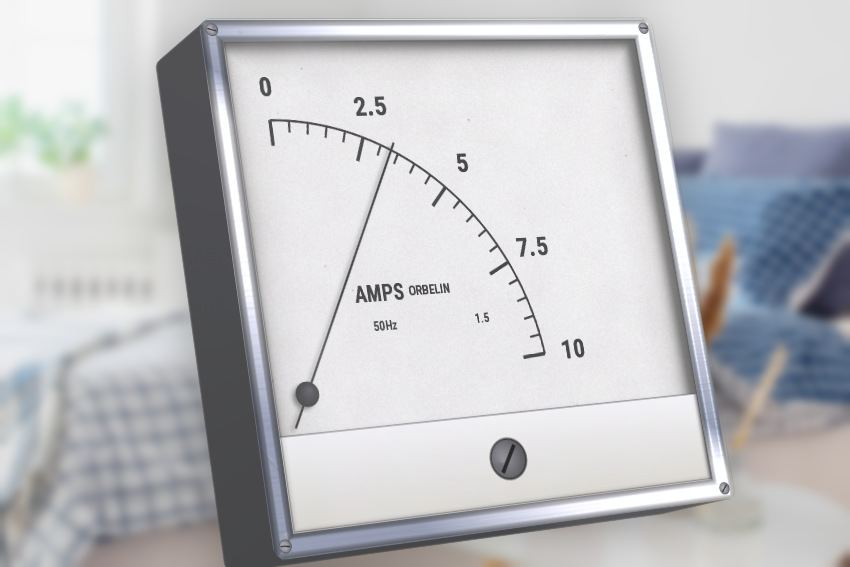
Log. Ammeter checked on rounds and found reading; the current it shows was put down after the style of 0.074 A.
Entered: 3.25 A
